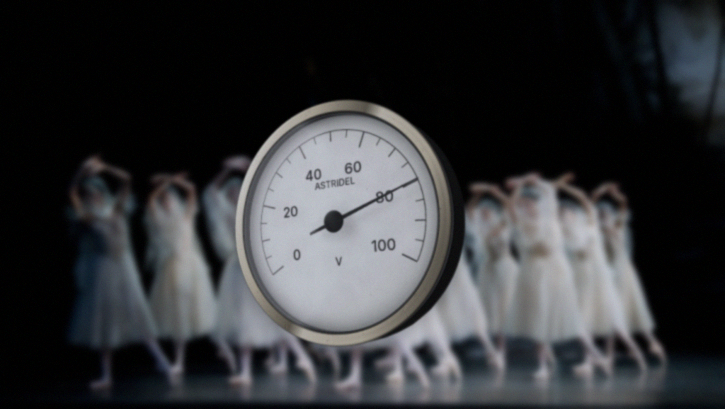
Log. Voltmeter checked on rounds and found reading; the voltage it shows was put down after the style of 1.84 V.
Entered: 80 V
